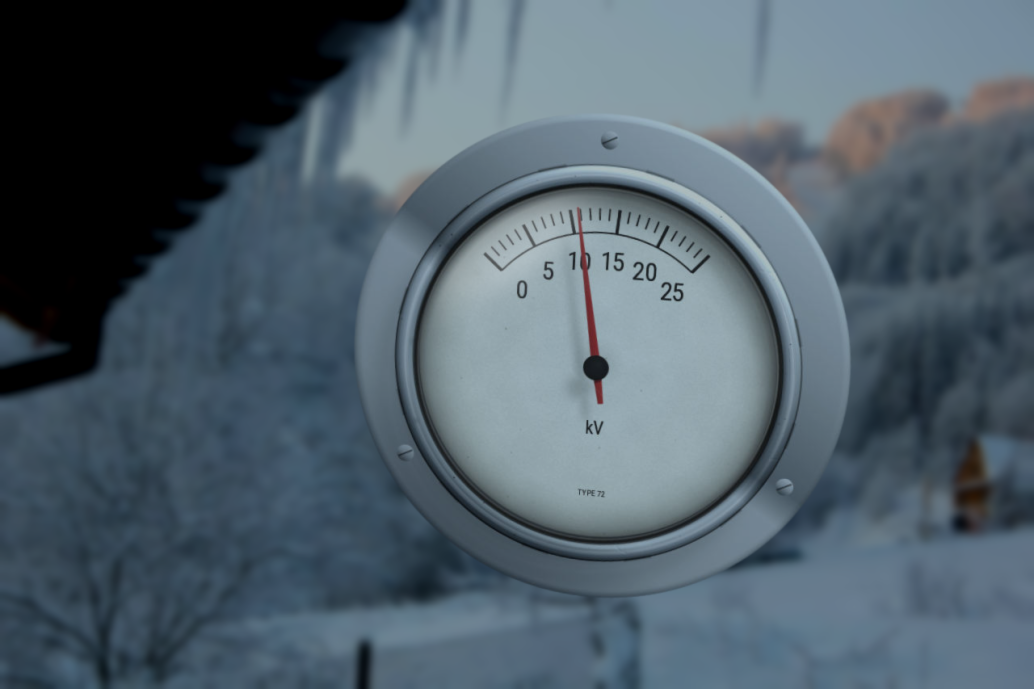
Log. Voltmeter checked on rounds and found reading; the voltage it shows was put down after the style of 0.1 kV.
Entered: 11 kV
